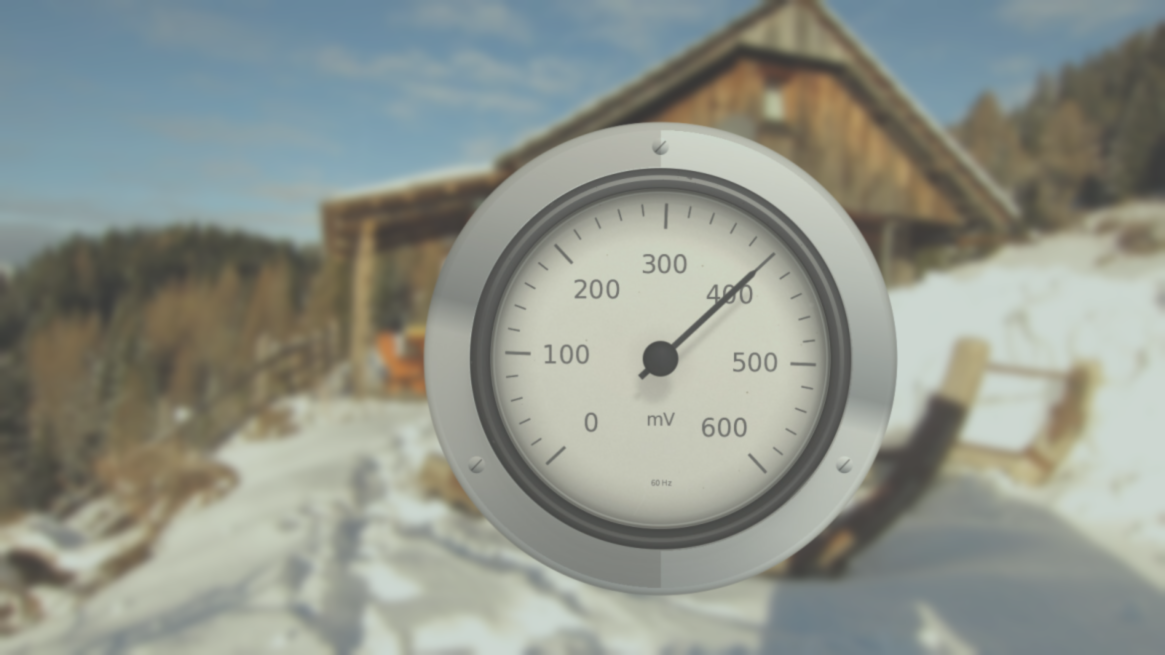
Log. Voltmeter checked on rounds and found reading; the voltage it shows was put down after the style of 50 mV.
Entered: 400 mV
